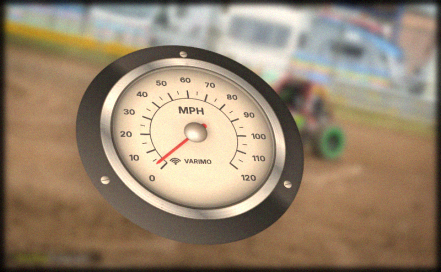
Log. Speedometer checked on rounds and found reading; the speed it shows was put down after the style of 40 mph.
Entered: 2.5 mph
